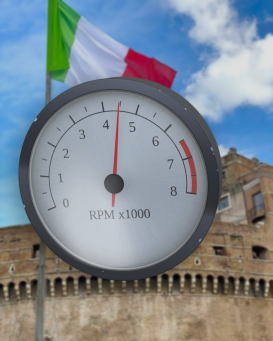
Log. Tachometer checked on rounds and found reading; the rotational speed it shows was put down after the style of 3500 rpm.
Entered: 4500 rpm
